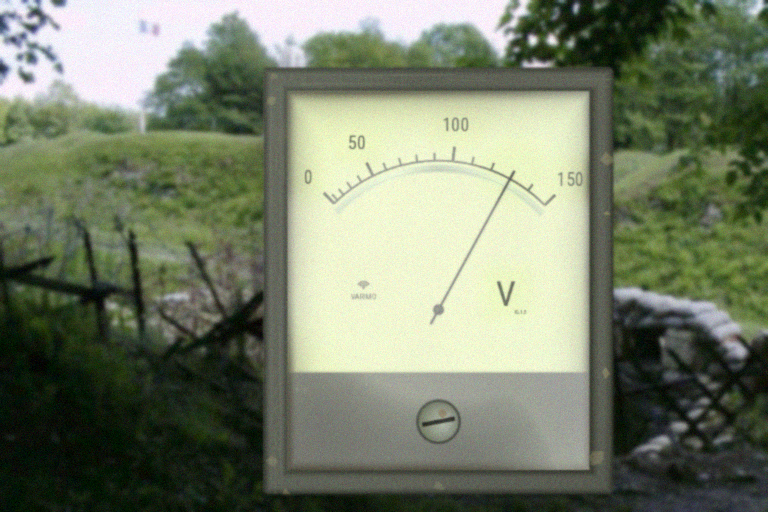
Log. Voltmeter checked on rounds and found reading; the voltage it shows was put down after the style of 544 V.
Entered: 130 V
